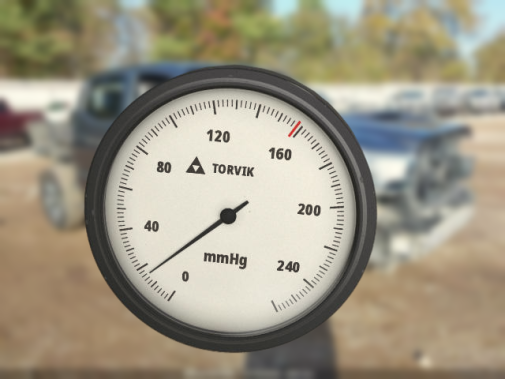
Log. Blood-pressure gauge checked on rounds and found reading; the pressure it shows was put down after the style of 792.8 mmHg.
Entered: 16 mmHg
